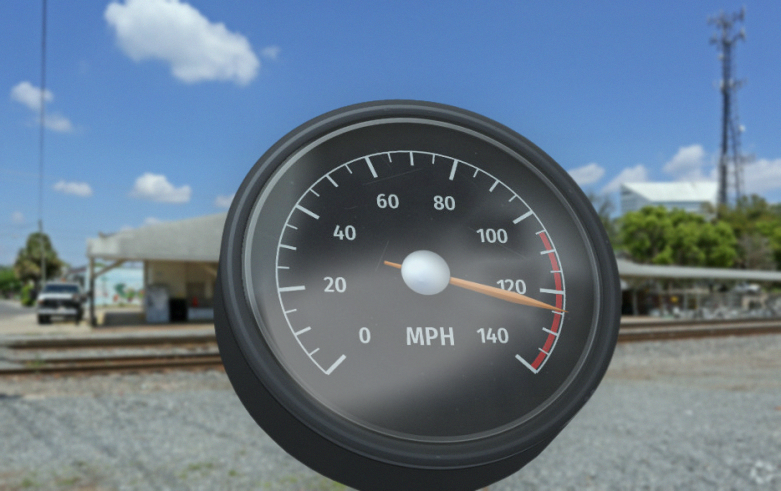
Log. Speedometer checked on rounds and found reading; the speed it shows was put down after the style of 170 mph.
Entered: 125 mph
